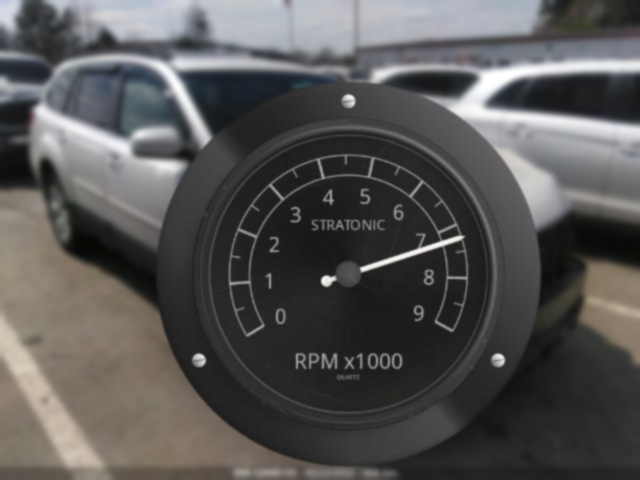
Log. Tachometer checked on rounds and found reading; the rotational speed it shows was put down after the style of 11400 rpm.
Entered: 7250 rpm
